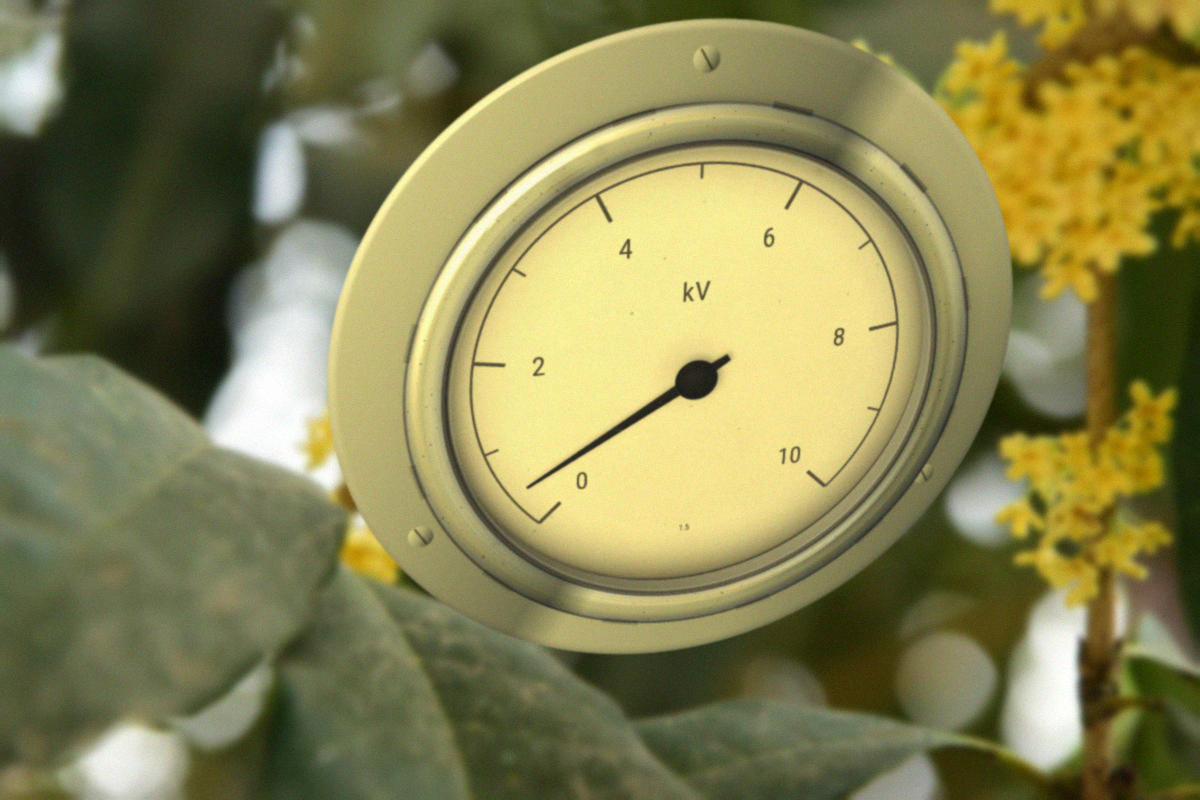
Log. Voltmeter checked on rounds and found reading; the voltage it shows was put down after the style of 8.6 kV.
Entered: 0.5 kV
